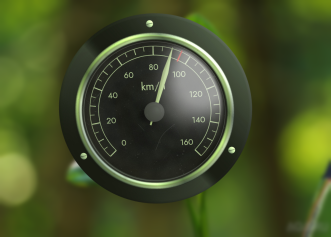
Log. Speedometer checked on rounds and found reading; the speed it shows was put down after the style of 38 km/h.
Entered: 90 km/h
